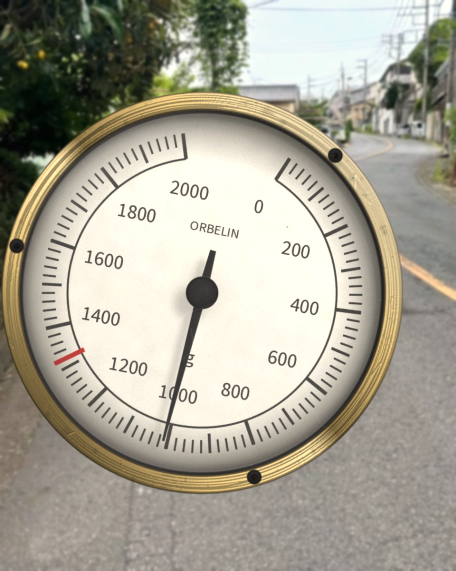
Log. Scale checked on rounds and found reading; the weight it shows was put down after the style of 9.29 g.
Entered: 1010 g
